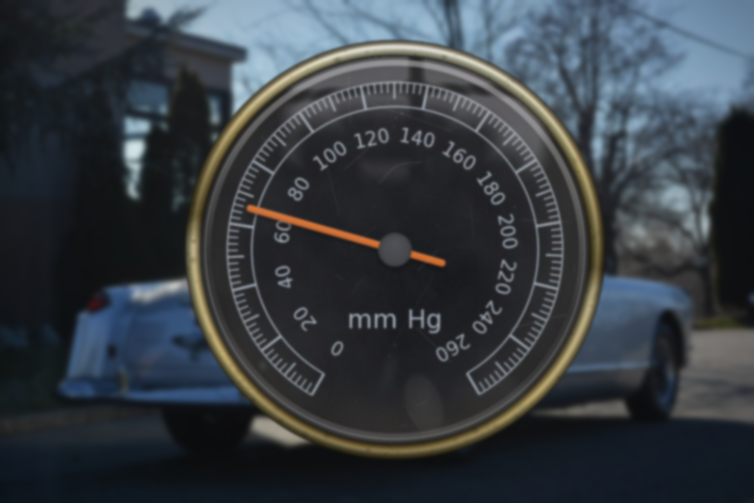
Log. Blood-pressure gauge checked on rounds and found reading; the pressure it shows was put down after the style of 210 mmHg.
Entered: 66 mmHg
